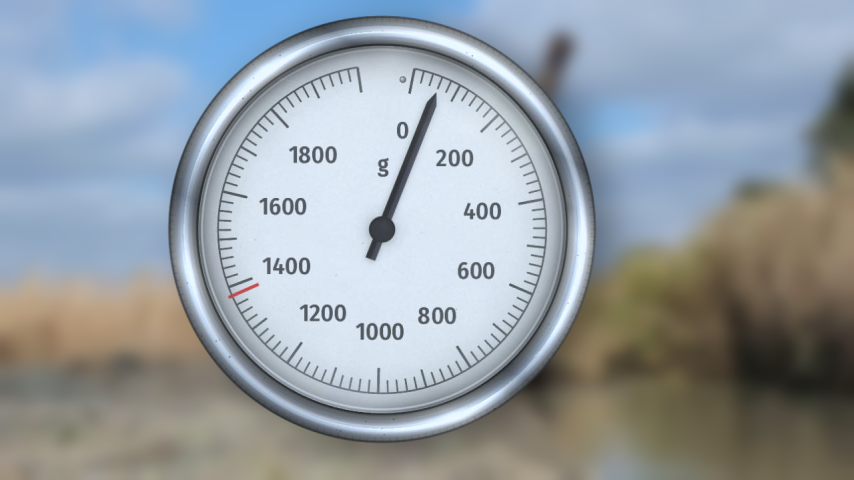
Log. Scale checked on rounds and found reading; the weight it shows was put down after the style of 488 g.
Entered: 60 g
